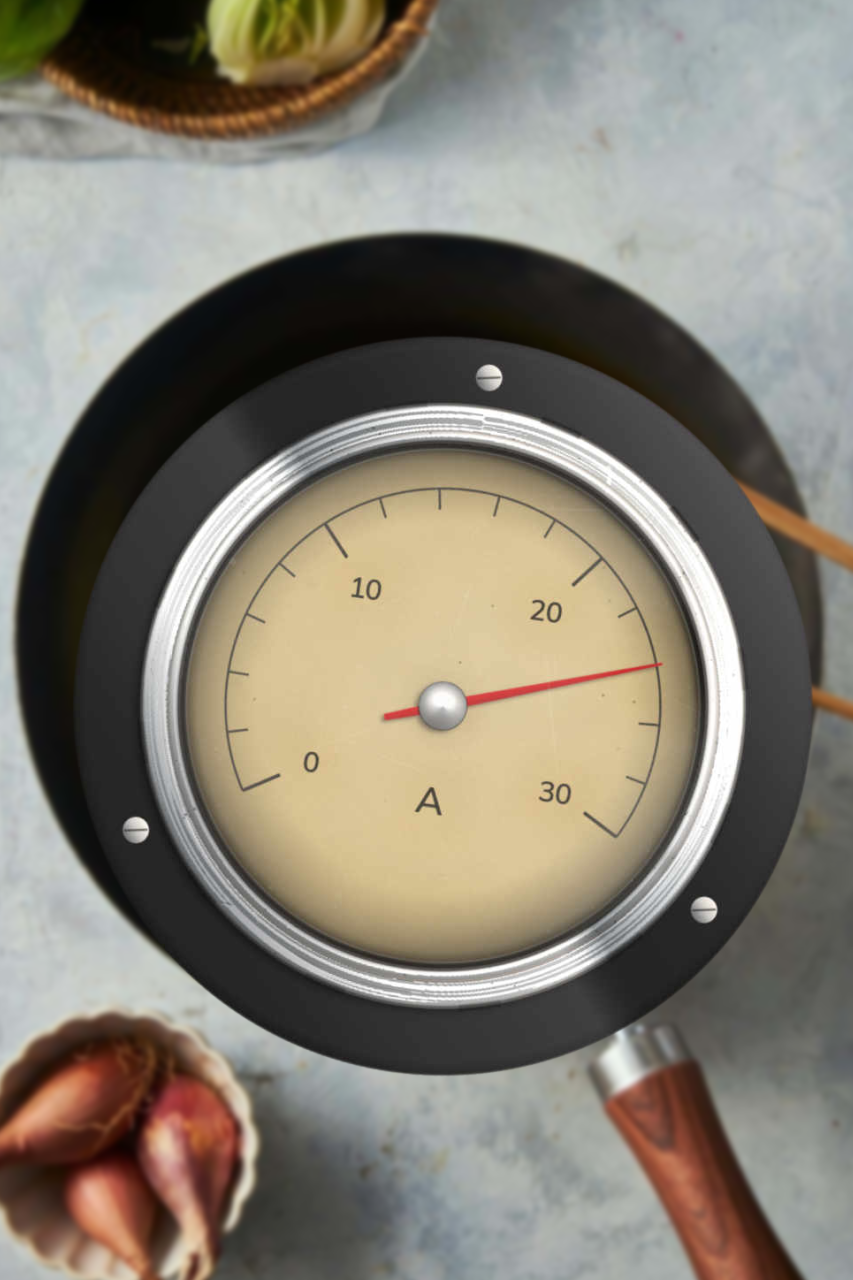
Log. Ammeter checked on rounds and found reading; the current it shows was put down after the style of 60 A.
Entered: 24 A
